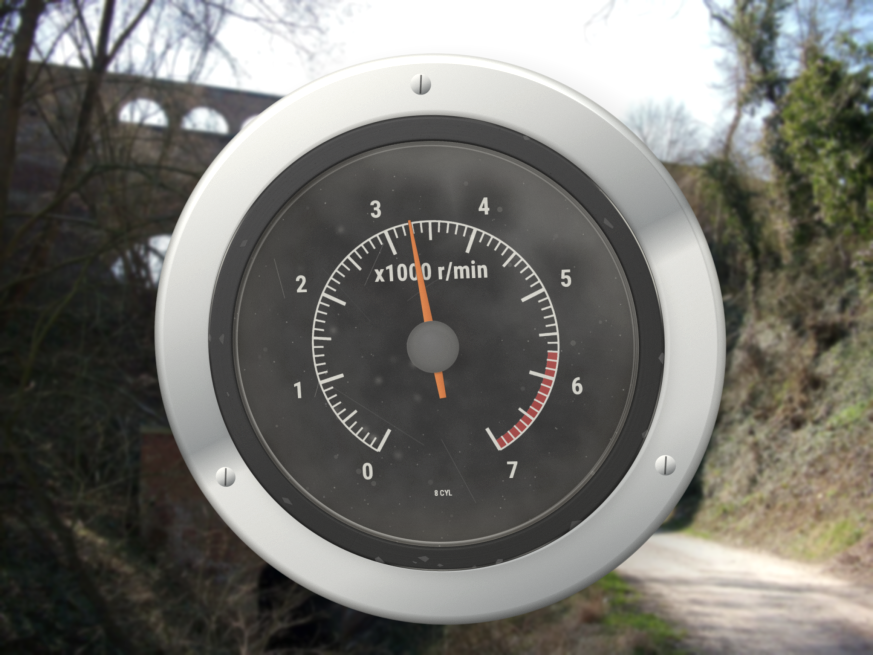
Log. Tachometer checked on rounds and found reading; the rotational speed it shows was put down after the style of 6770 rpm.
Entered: 3300 rpm
